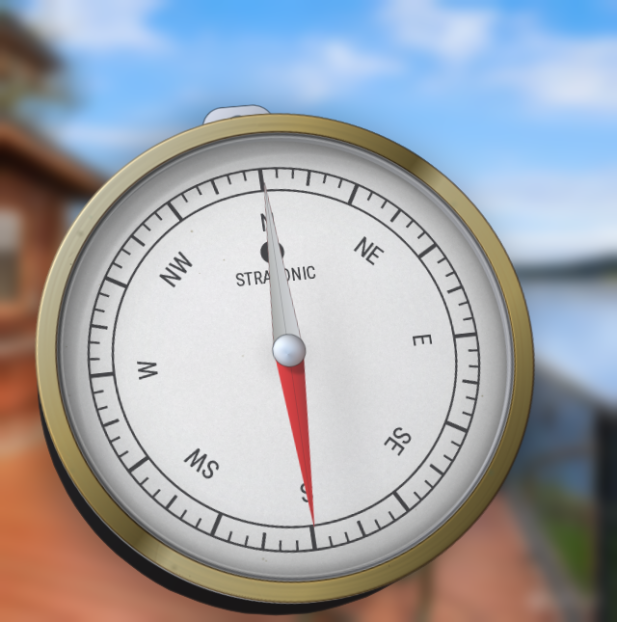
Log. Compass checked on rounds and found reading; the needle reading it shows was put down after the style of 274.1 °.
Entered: 180 °
